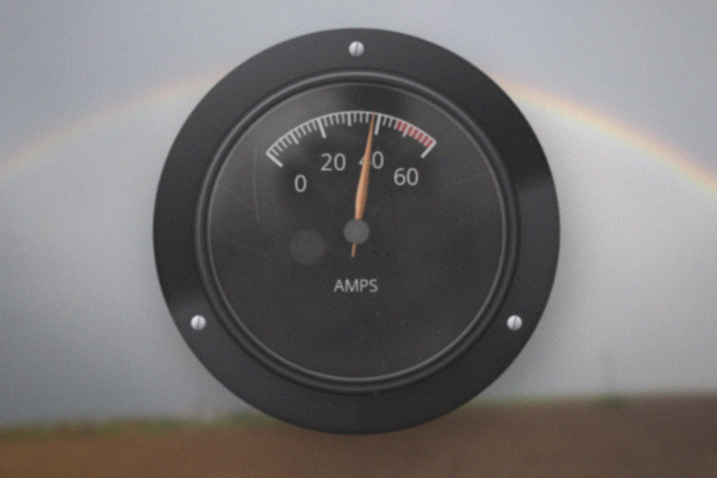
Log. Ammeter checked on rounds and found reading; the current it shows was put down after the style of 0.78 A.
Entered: 38 A
